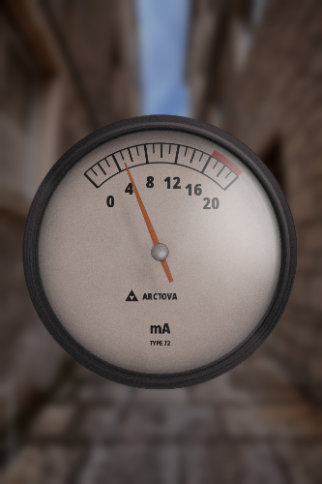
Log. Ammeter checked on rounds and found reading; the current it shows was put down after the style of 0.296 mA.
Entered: 5 mA
